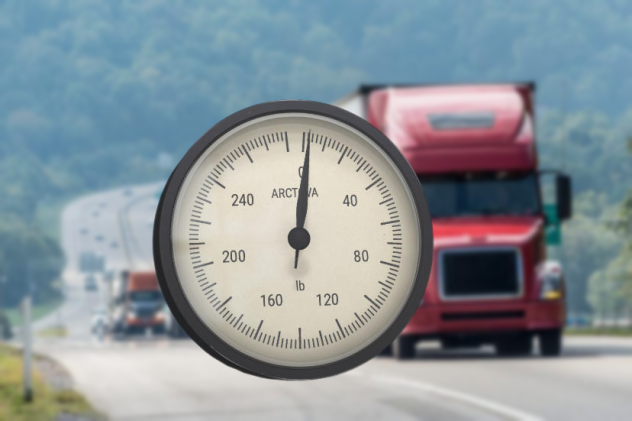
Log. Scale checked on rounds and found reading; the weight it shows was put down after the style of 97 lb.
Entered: 2 lb
